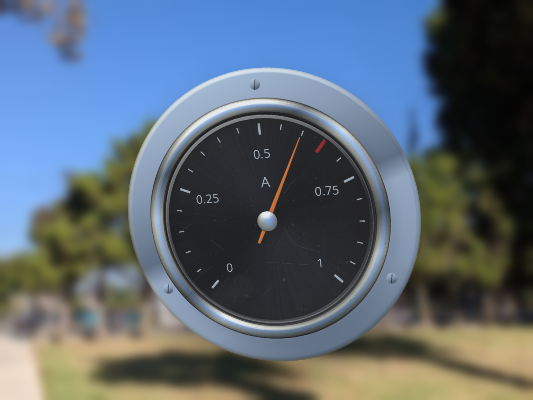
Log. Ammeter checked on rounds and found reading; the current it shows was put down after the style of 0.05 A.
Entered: 0.6 A
